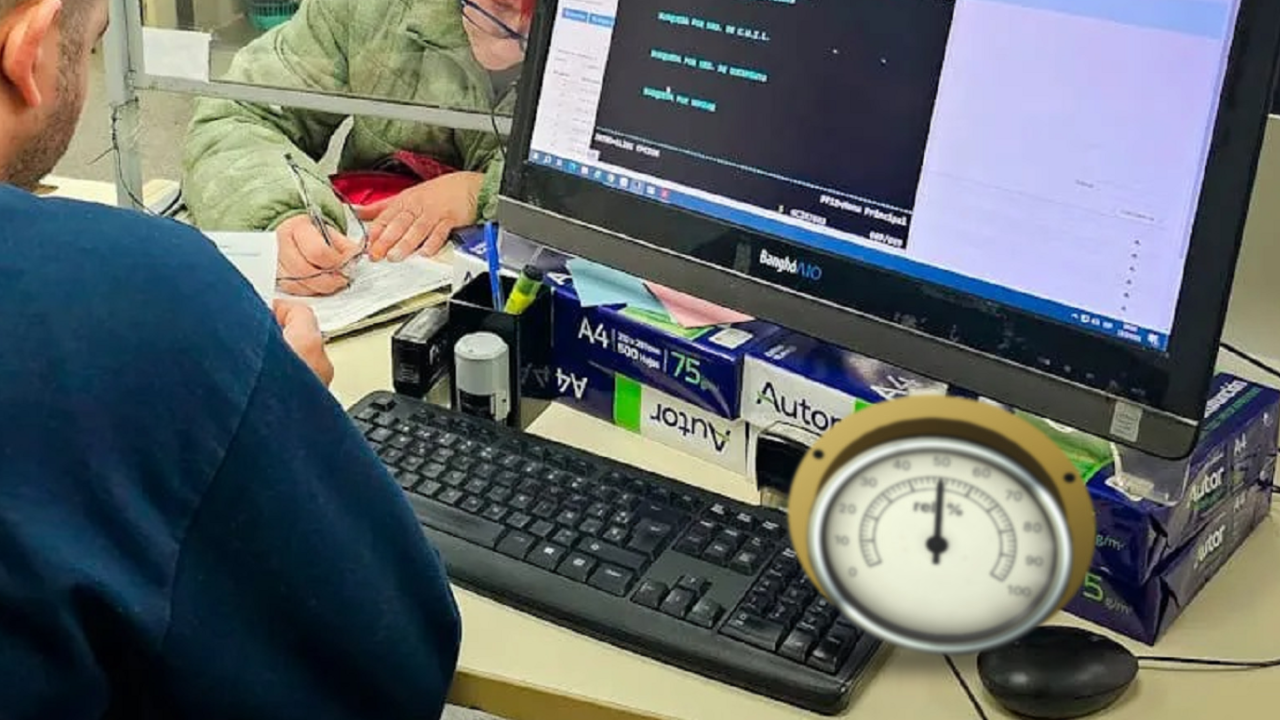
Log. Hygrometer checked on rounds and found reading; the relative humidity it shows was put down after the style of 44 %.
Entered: 50 %
